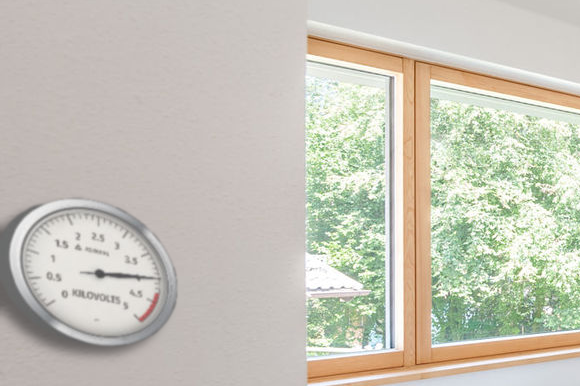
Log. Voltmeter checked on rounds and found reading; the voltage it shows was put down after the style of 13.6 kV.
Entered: 4 kV
